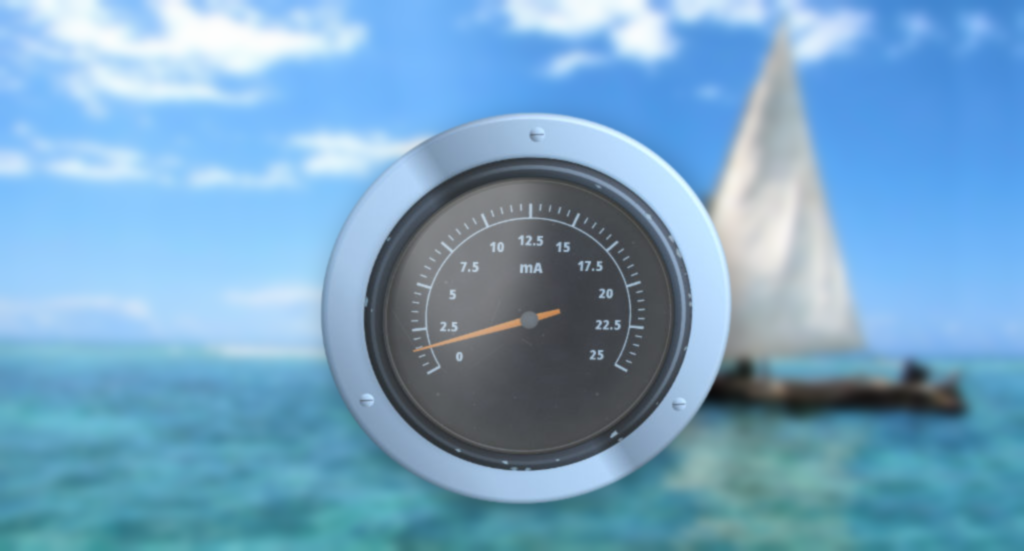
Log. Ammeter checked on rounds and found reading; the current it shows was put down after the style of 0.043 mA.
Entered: 1.5 mA
